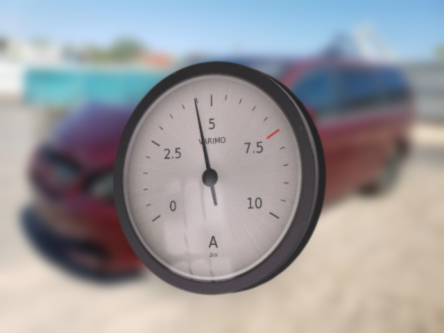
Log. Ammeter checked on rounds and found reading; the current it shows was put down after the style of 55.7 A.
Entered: 4.5 A
